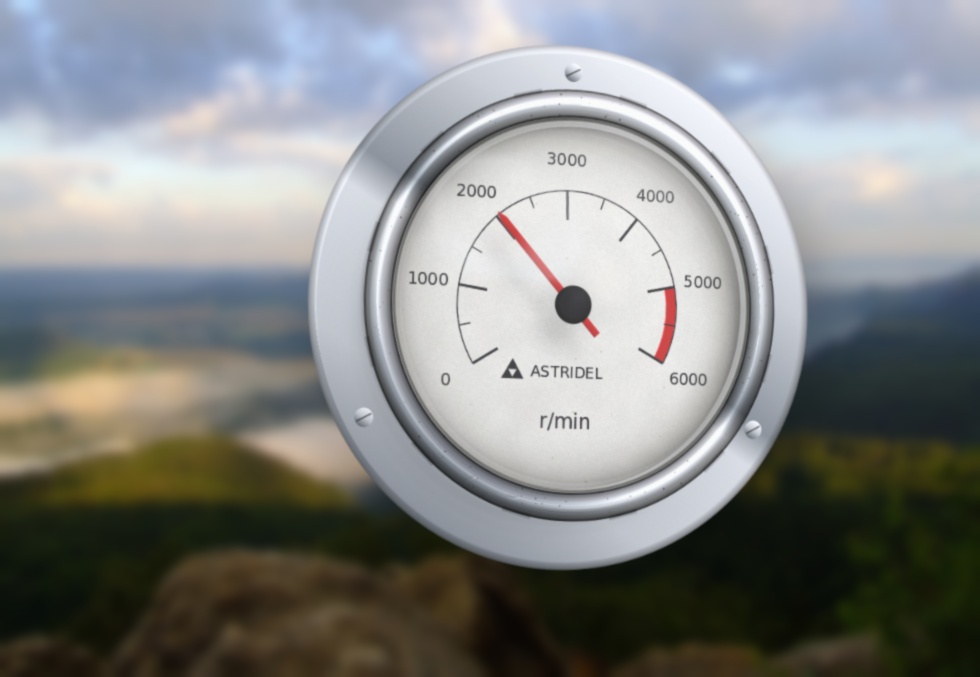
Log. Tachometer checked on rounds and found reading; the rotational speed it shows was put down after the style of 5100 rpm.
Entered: 2000 rpm
